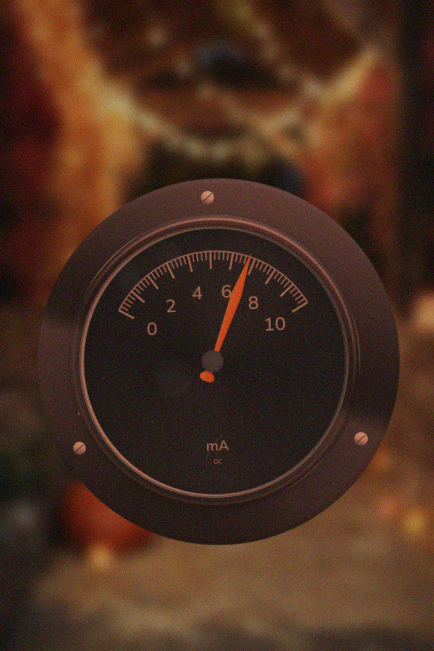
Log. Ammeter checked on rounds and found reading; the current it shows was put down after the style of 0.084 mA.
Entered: 6.8 mA
